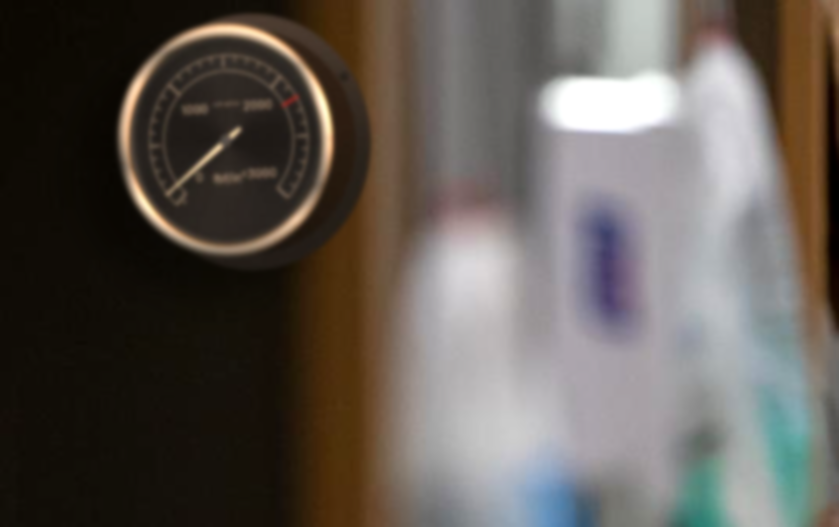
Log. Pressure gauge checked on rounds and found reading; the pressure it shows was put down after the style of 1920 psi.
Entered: 100 psi
